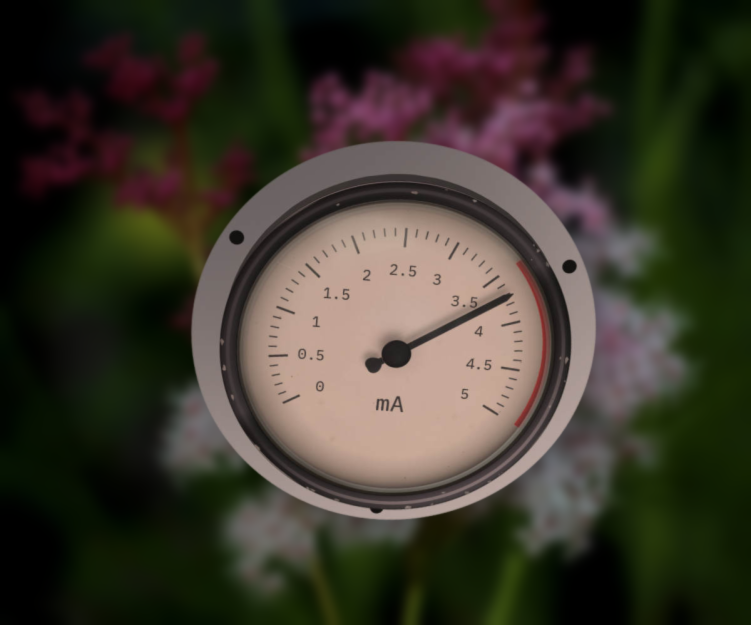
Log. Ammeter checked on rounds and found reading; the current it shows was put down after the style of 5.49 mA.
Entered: 3.7 mA
